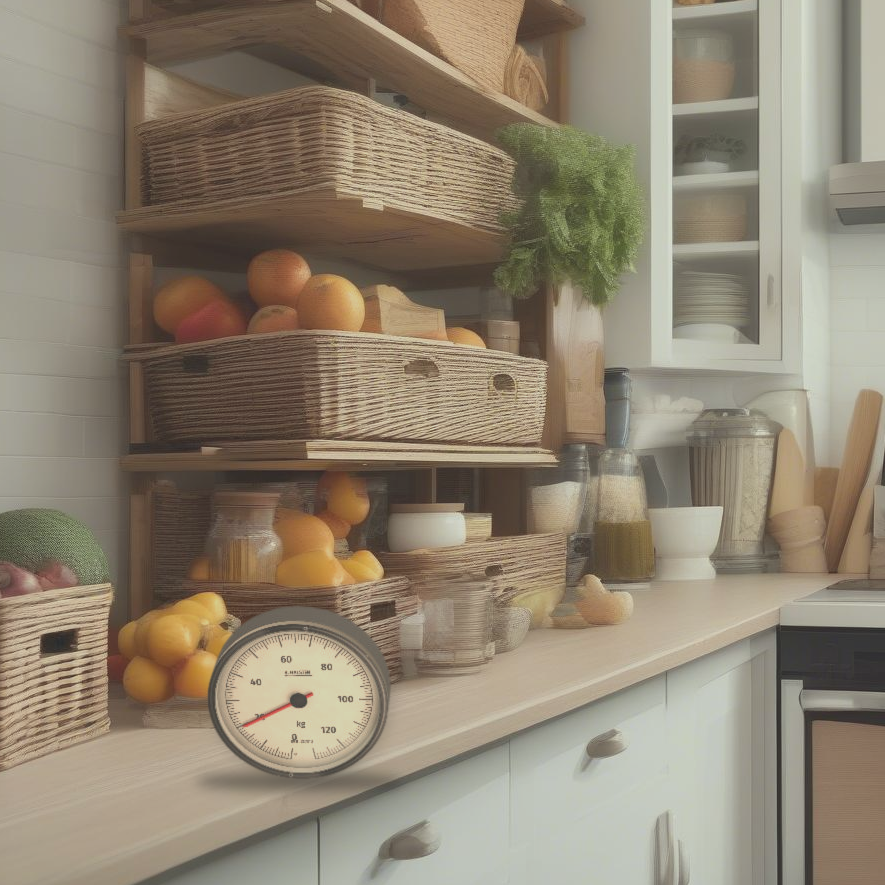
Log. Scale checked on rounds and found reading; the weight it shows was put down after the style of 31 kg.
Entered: 20 kg
